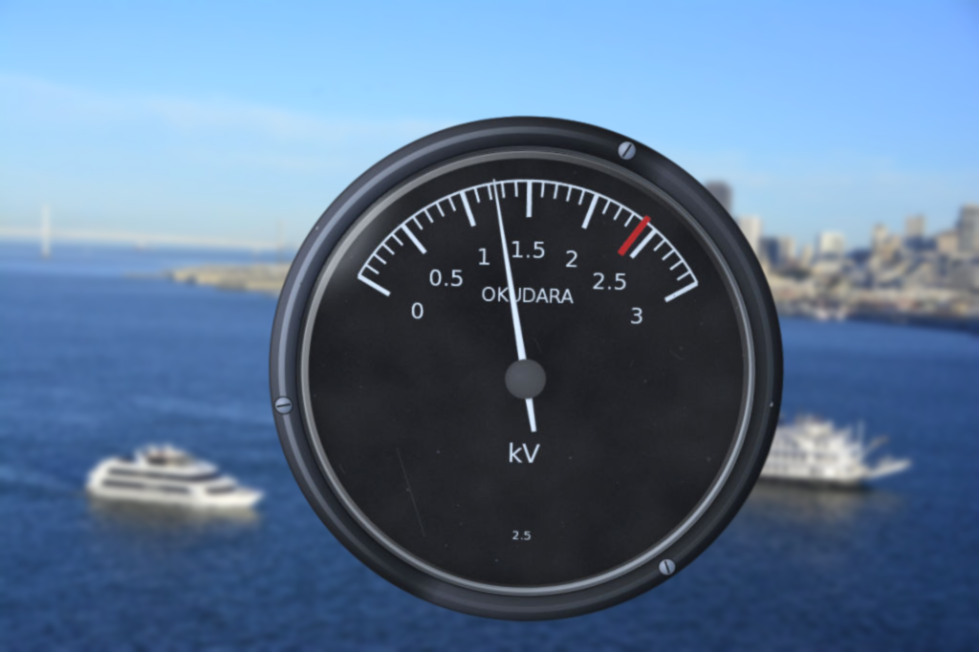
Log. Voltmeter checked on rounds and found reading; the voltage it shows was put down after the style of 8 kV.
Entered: 1.25 kV
